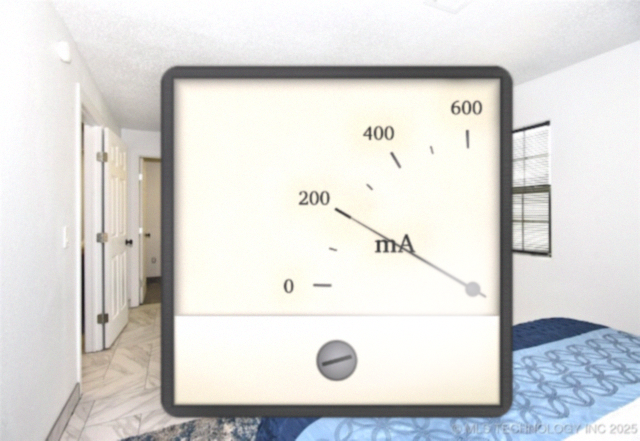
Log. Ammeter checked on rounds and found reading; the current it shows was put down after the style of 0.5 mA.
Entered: 200 mA
